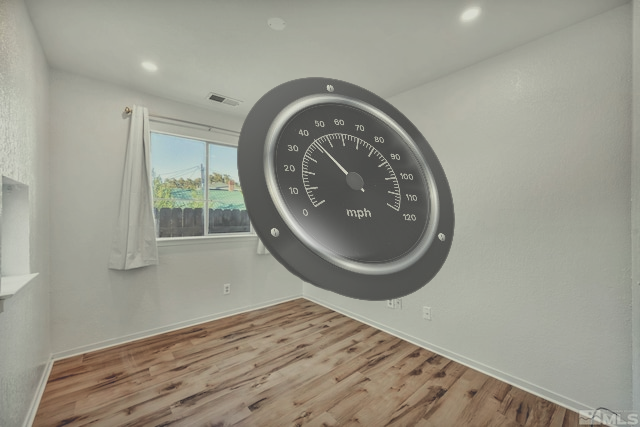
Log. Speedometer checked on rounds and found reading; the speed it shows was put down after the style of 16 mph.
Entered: 40 mph
